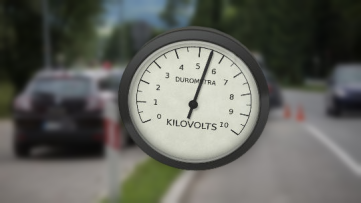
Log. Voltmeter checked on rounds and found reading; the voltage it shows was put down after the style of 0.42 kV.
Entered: 5.5 kV
